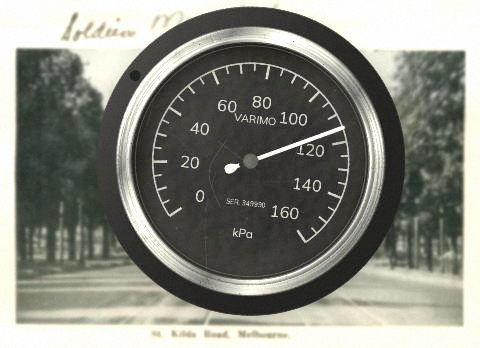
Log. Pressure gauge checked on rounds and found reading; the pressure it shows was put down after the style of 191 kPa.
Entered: 115 kPa
